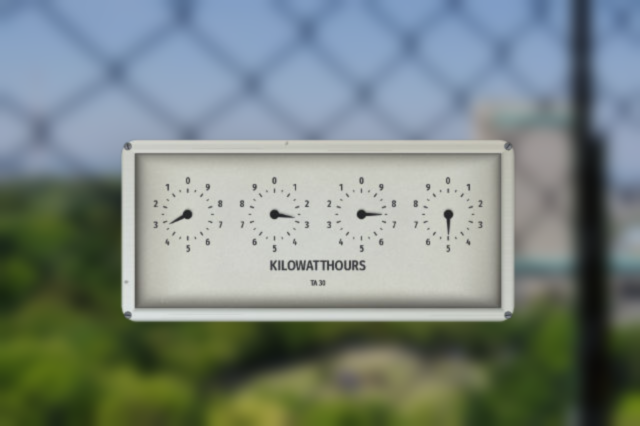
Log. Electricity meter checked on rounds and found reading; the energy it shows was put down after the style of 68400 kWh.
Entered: 3275 kWh
